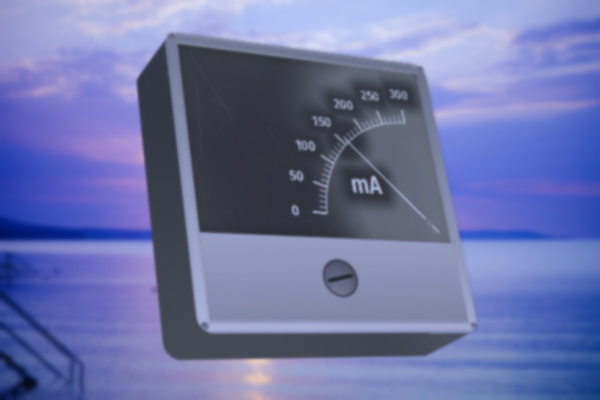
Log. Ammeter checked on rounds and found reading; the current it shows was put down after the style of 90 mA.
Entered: 150 mA
